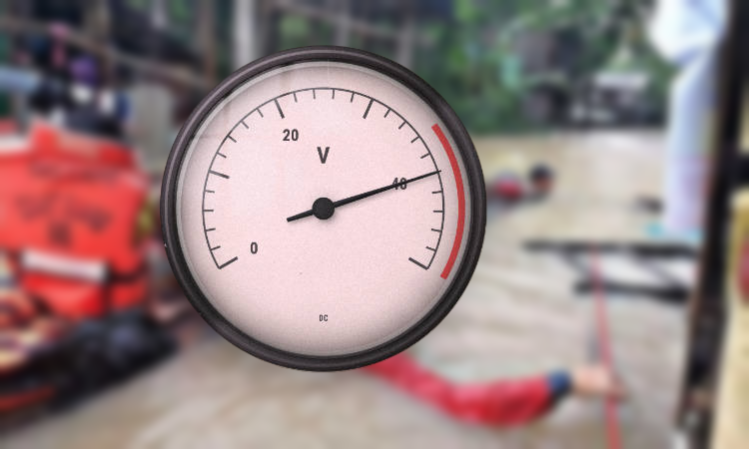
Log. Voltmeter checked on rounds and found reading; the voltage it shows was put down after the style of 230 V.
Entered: 40 V
